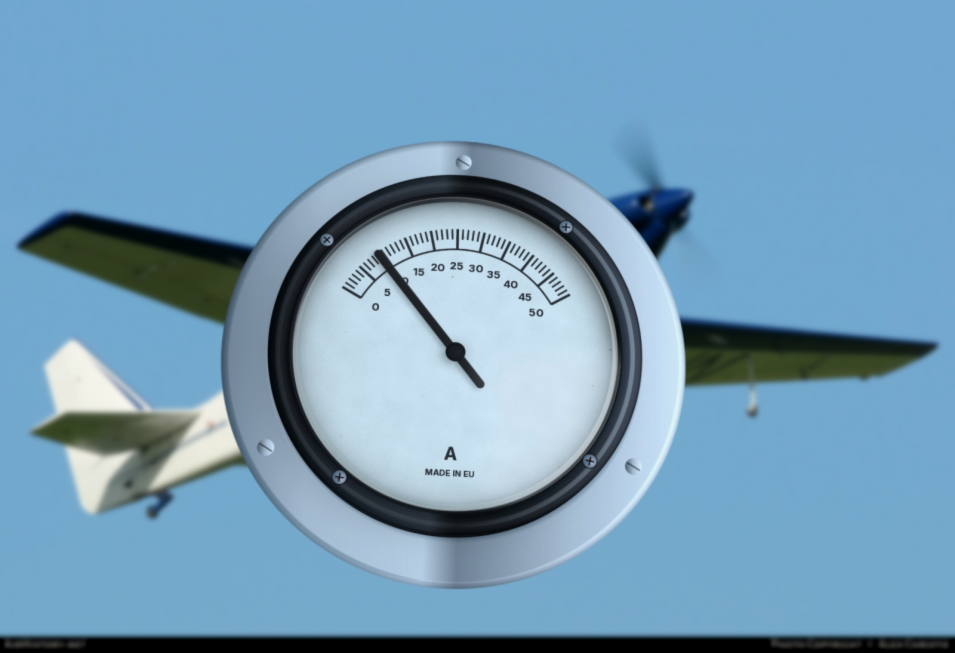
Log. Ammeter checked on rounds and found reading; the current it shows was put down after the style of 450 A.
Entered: 9 A
